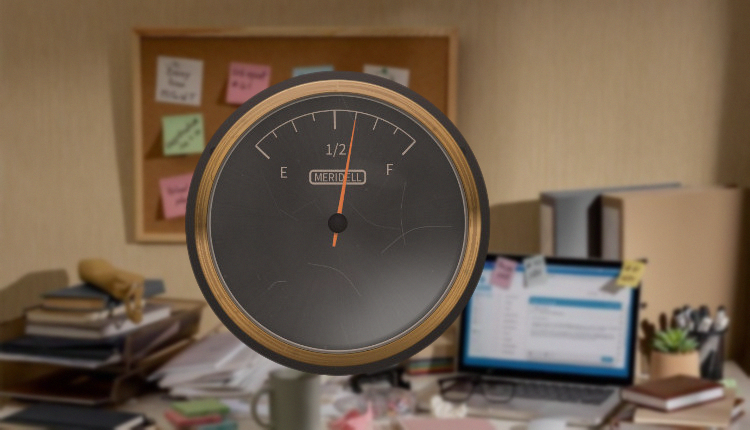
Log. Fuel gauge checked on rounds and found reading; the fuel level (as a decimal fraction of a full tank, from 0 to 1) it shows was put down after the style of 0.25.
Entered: 0.625
